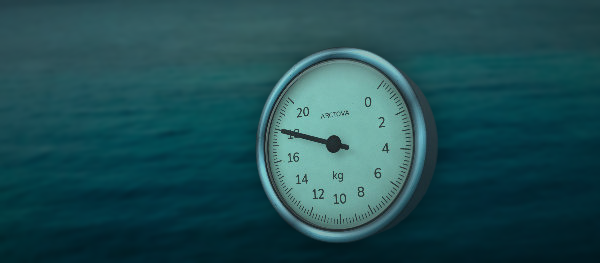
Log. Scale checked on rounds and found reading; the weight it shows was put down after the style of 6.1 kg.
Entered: 18 kg
